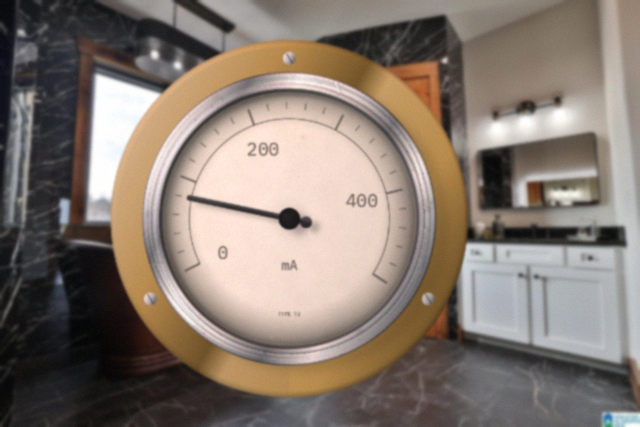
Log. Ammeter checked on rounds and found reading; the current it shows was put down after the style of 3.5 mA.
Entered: 80 mA
